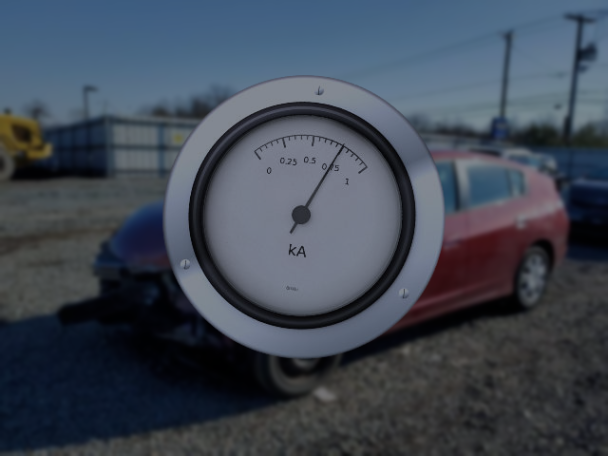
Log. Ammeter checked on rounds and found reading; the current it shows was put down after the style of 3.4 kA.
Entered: 0.75 kA
